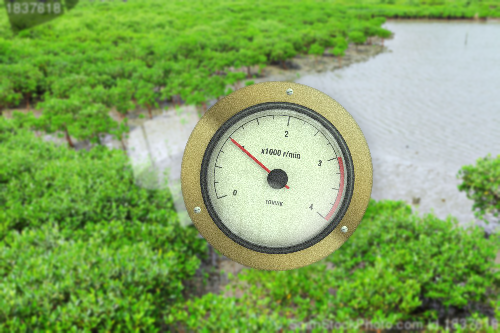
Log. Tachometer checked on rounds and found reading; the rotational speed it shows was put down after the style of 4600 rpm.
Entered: 1000 rpm
